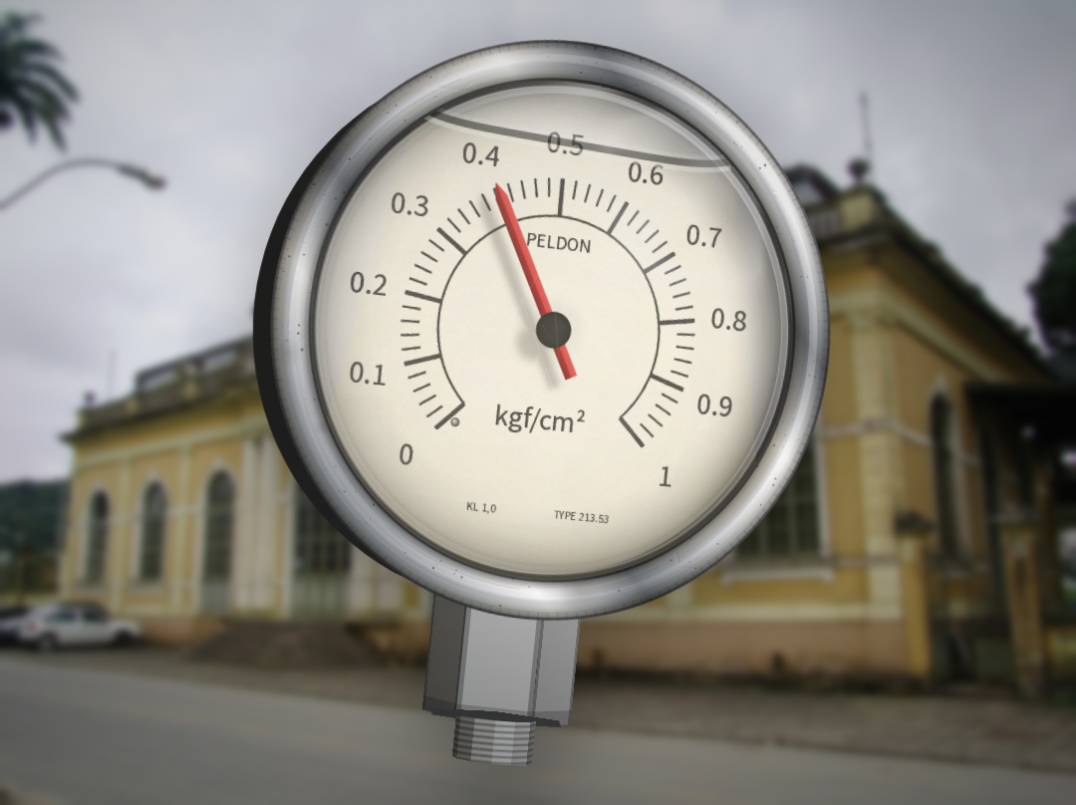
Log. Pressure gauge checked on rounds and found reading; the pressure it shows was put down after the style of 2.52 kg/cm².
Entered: 0.4 kg/cm²
